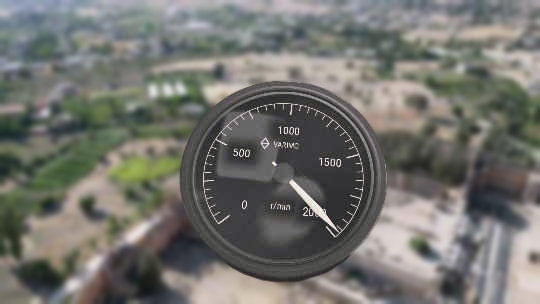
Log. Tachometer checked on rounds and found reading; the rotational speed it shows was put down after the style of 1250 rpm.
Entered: 1975 rpm
